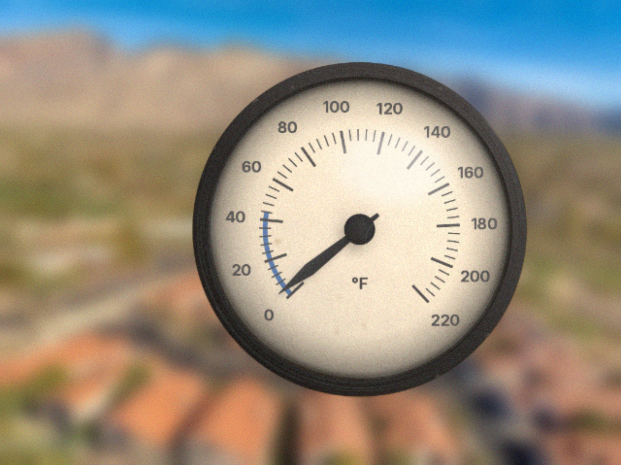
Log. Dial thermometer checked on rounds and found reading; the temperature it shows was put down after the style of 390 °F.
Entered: 4 °F
